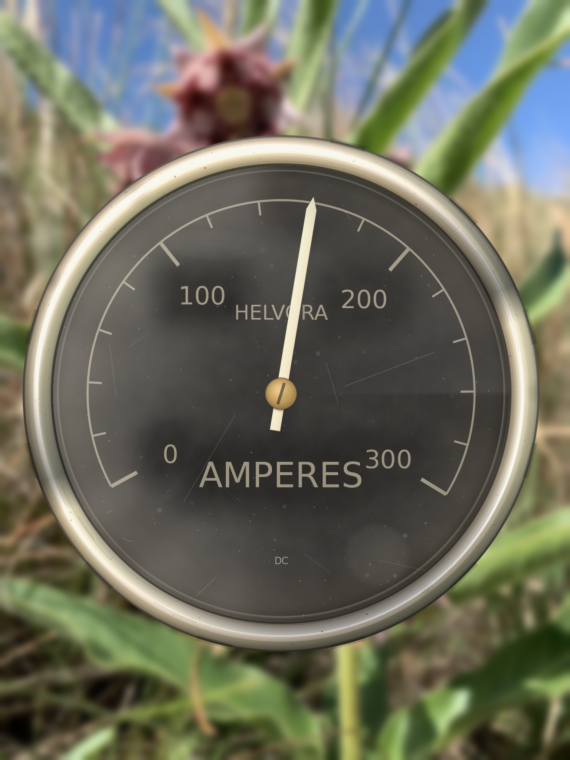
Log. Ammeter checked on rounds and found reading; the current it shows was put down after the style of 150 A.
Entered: 160 A
